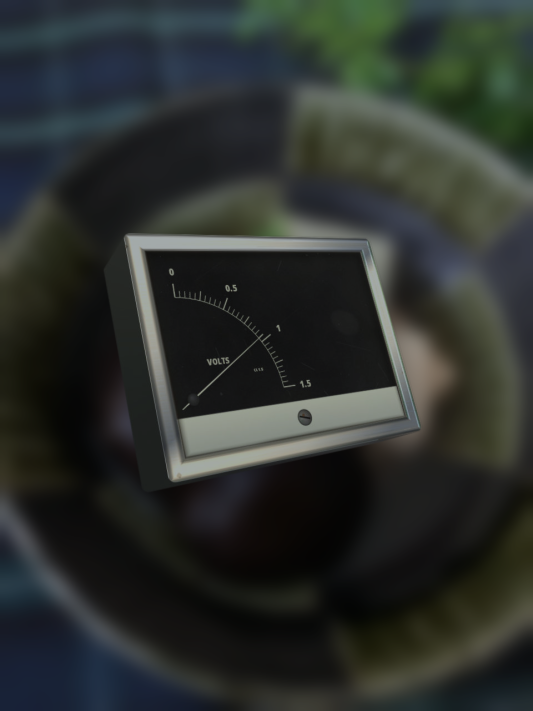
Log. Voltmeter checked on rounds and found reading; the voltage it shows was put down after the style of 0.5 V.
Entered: 0.95 V
